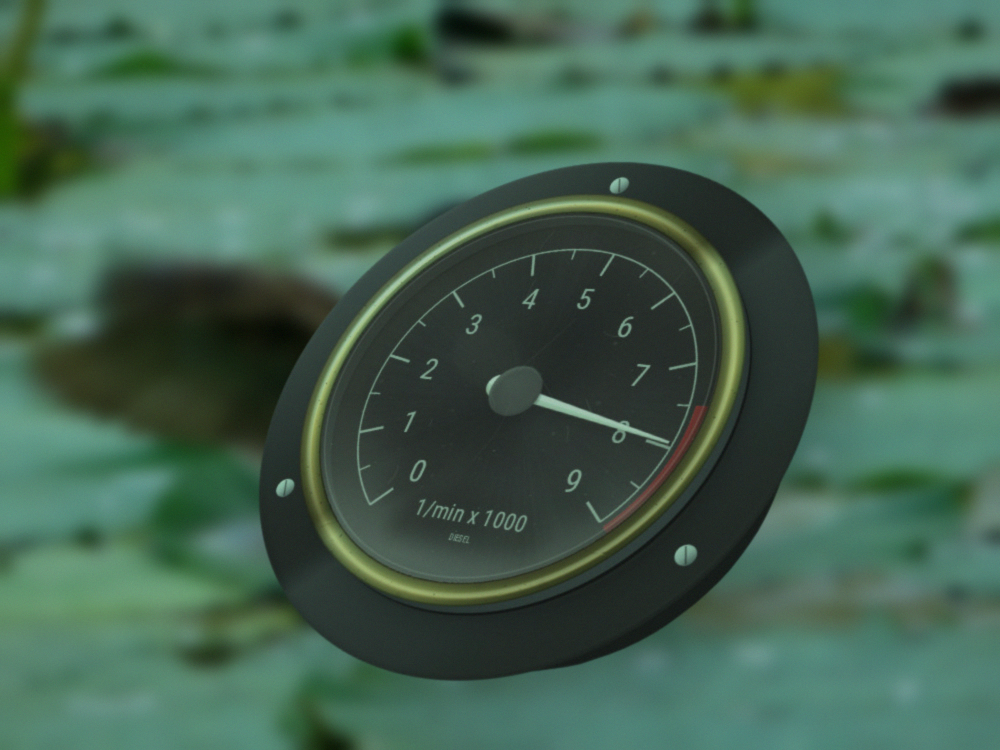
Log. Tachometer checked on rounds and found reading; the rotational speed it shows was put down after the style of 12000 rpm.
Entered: 8000 rpm
